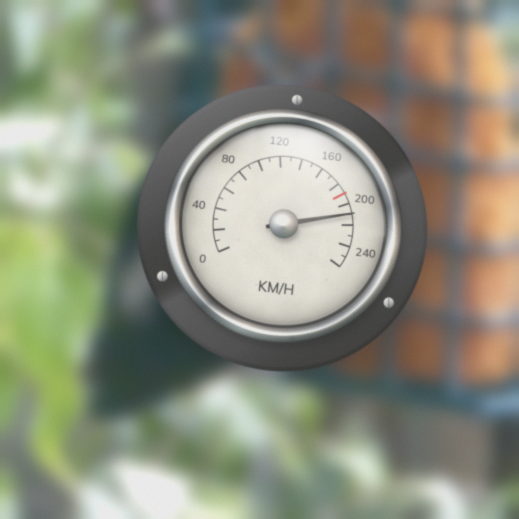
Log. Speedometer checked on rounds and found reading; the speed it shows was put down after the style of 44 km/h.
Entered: 210 km/h
